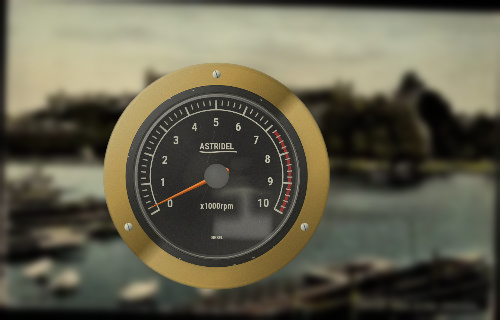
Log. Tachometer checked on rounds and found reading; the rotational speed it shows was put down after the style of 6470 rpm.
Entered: 200 rpm
